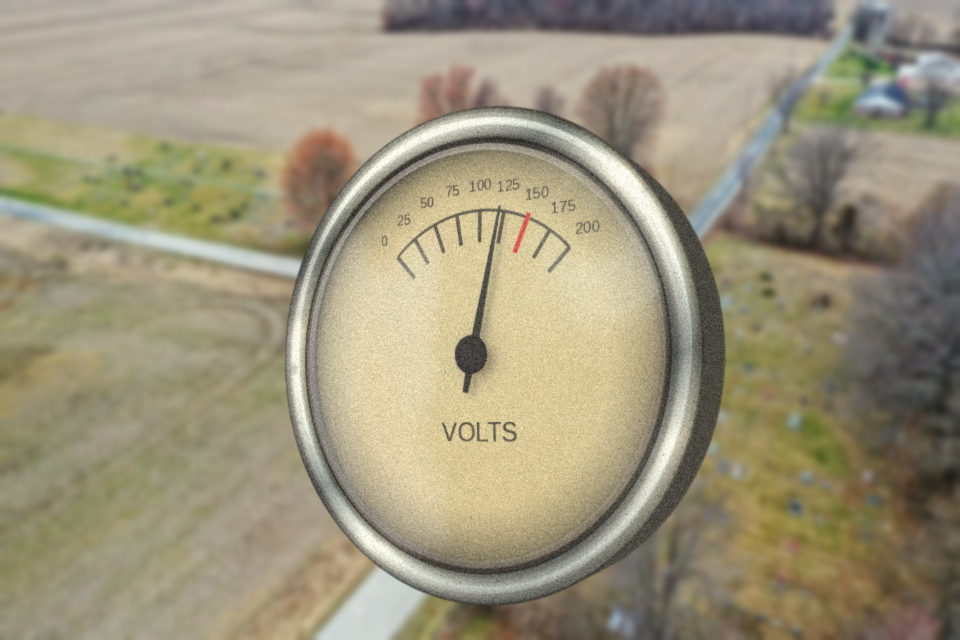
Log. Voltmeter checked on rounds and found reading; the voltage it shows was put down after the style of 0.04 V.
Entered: 125 V
